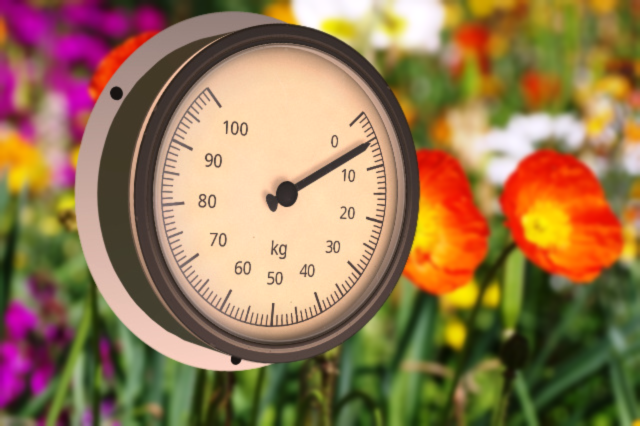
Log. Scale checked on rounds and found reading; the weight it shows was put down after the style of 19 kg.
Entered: 5 kg
